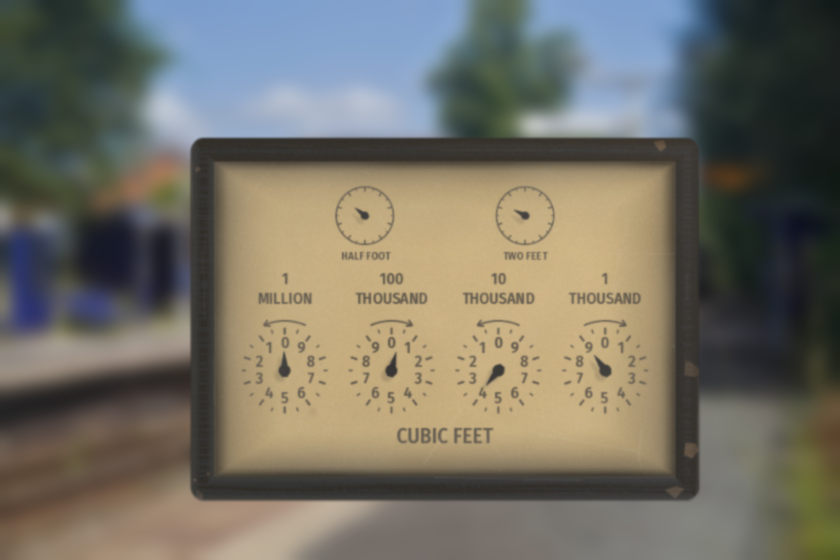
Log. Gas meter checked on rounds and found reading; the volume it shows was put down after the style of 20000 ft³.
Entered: 3900 ft³
